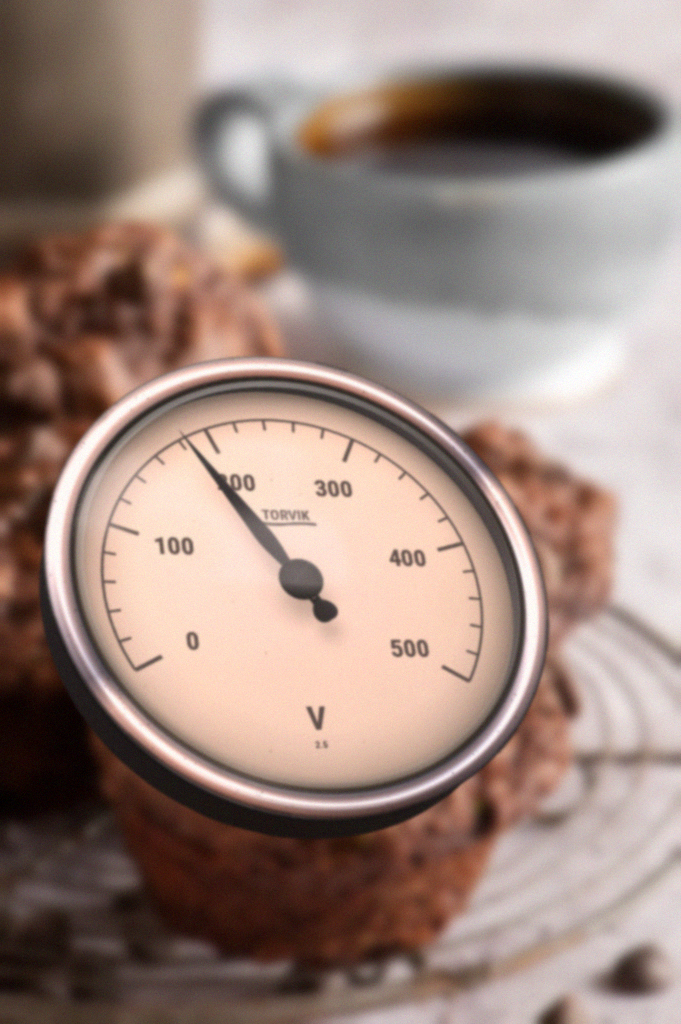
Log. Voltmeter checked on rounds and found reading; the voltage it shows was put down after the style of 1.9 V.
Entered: 180 V
